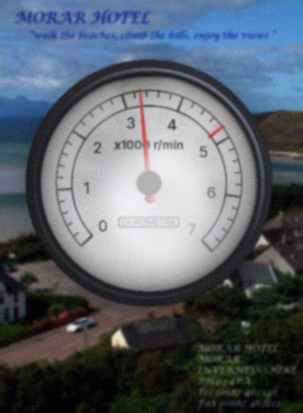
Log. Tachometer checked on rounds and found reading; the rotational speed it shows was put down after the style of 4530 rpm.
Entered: 3300 rpm
